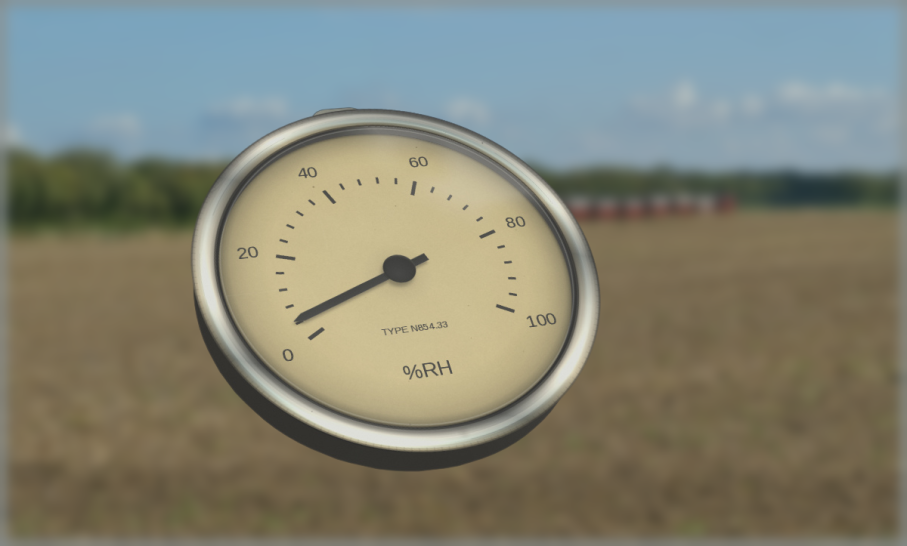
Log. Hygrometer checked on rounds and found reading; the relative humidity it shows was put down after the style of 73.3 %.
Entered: 4 %
